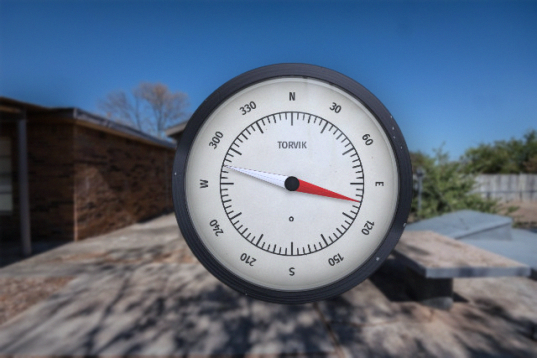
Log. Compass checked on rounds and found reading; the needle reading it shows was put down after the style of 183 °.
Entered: 105 °
